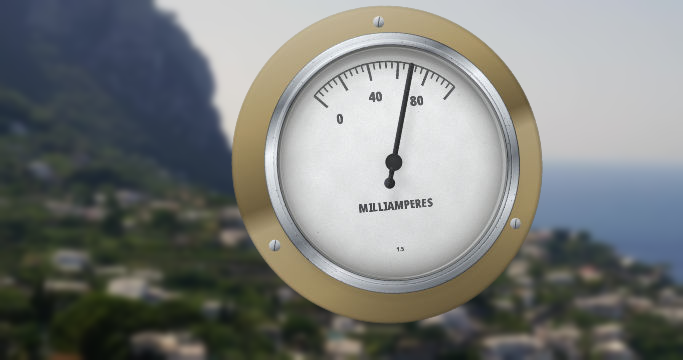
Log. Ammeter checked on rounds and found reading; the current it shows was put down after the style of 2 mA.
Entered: 68 mA
